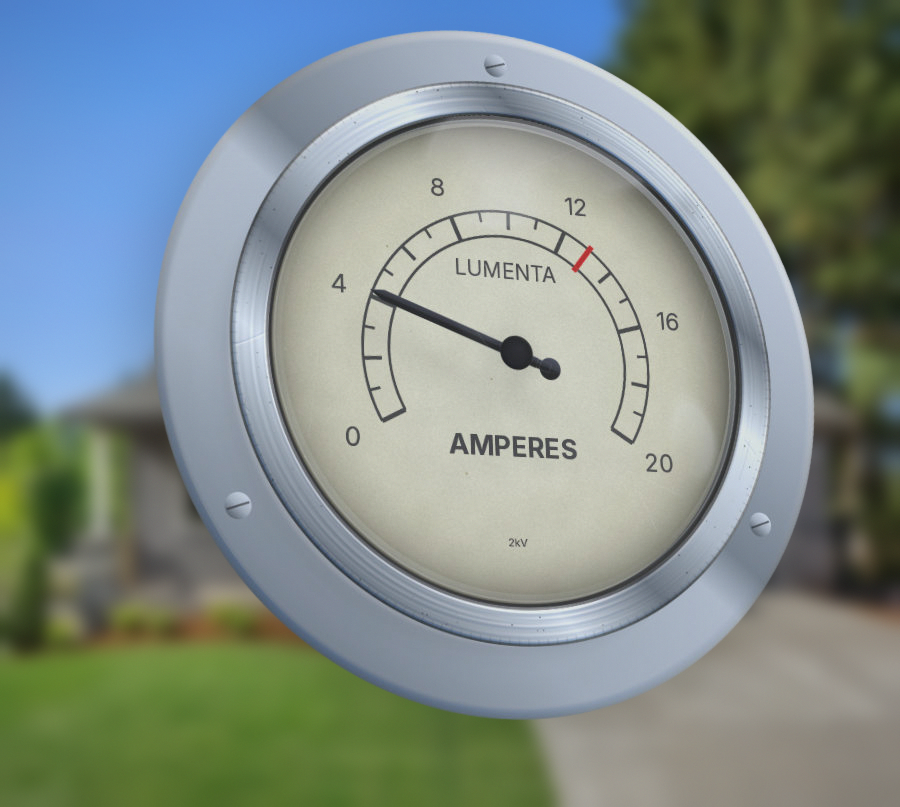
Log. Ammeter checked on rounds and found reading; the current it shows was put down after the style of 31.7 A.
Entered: 4 A
